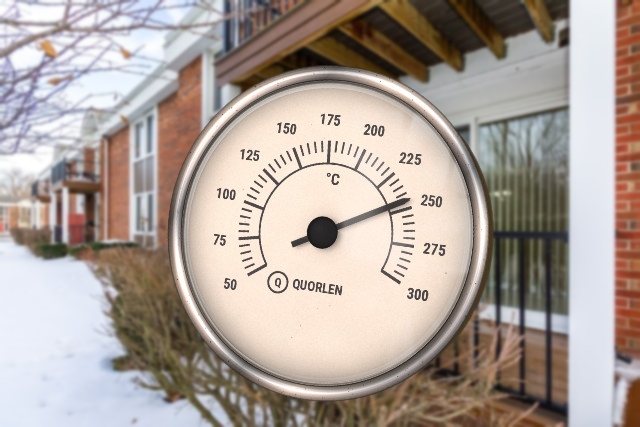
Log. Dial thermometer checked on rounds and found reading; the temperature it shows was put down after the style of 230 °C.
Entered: 245 °C
